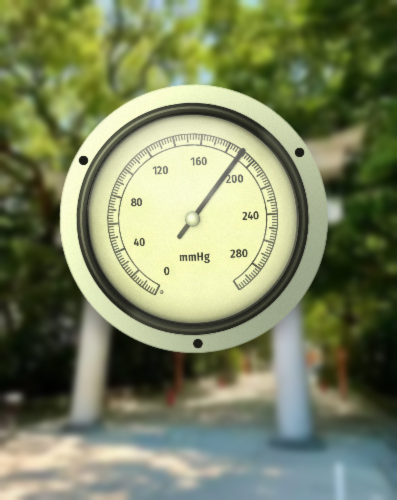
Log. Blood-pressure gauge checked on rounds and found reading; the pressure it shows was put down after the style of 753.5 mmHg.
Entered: 190 mmHg
